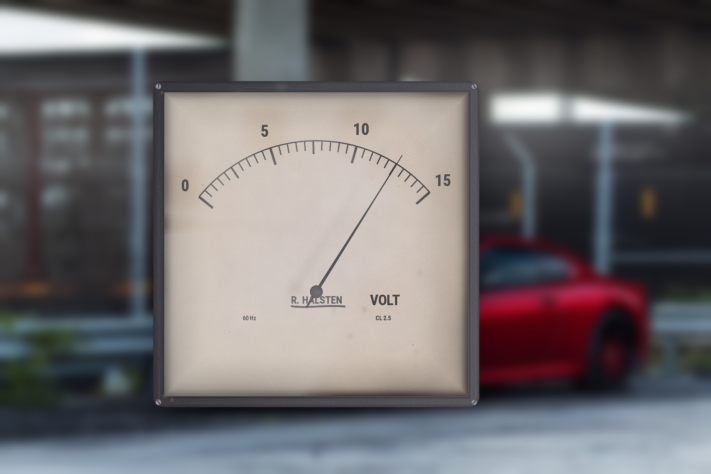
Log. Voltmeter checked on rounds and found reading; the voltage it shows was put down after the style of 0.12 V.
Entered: 12.5 V
